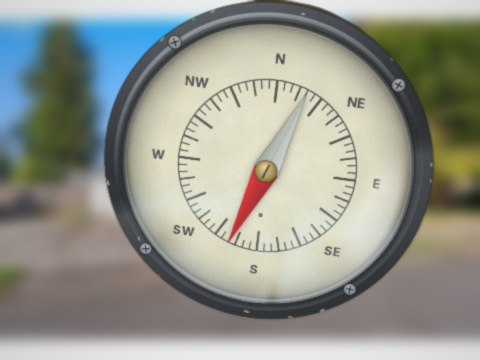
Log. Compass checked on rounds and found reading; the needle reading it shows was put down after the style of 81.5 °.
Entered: 200 °
